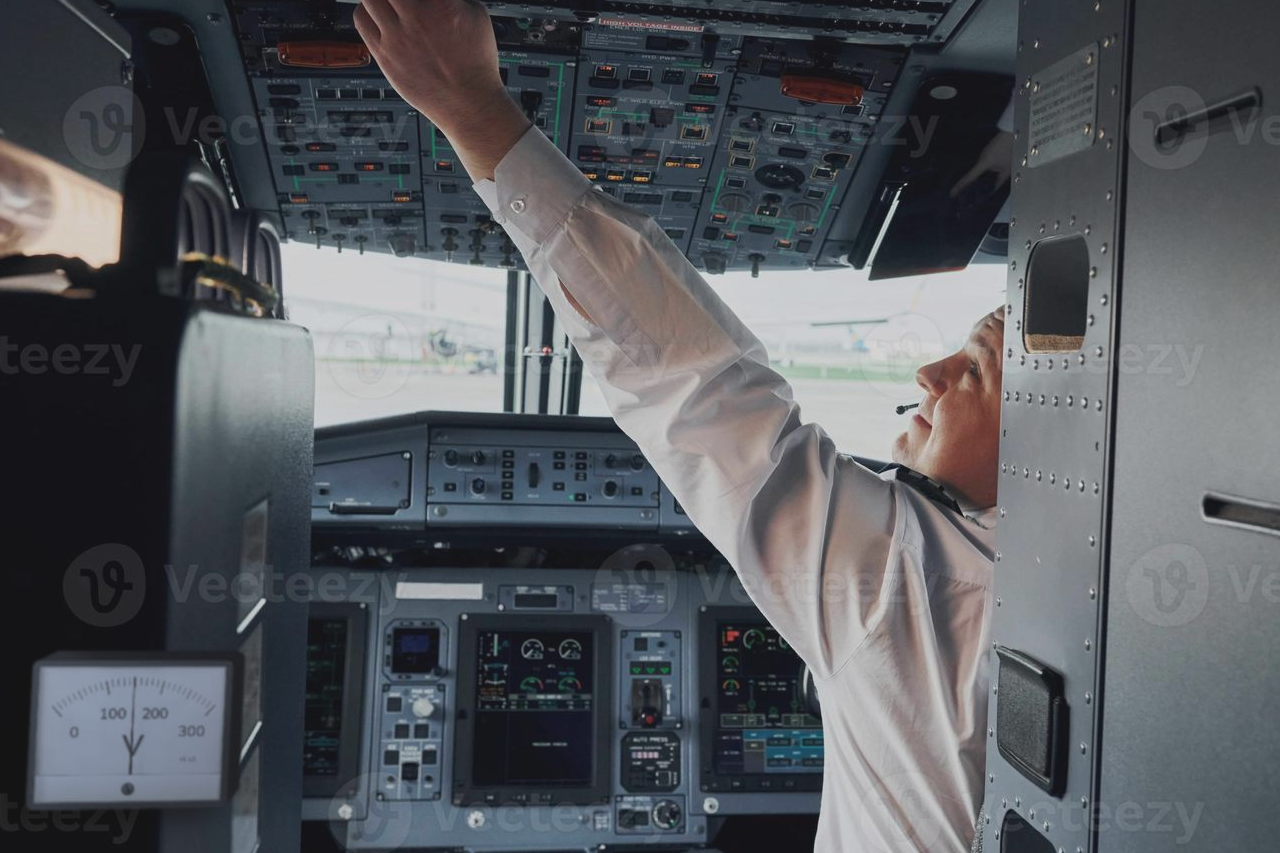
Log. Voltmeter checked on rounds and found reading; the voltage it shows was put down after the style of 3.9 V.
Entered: 150 V
